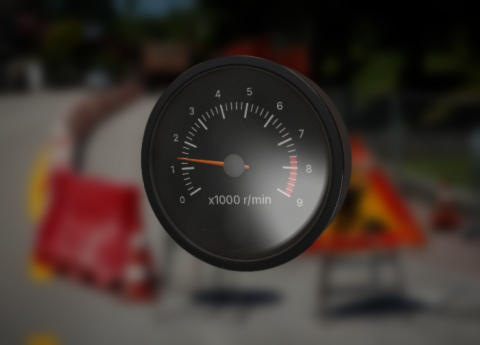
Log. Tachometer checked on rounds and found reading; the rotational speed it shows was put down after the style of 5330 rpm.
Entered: 1400 rpm
